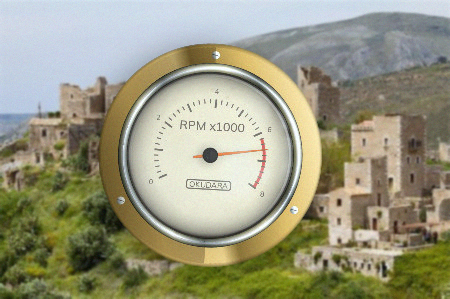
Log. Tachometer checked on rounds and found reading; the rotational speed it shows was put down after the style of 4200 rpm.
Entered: 6600 rpm
